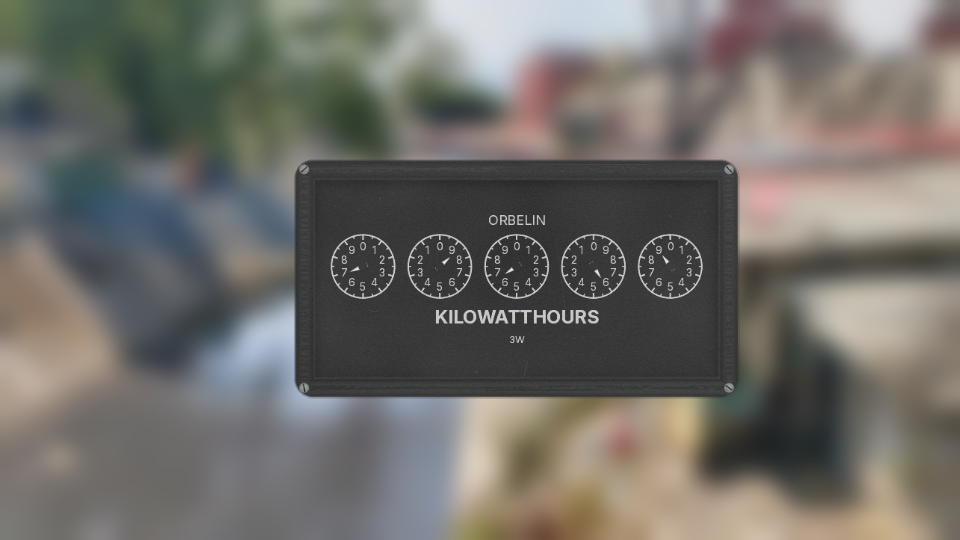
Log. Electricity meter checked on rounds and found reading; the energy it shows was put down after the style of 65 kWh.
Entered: 68659 kWh
